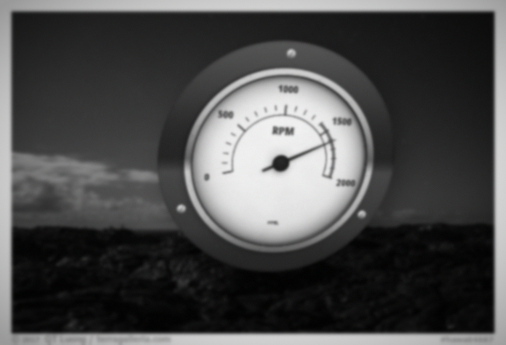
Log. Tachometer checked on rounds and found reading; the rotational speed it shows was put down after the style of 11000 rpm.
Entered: 1600 rpm
